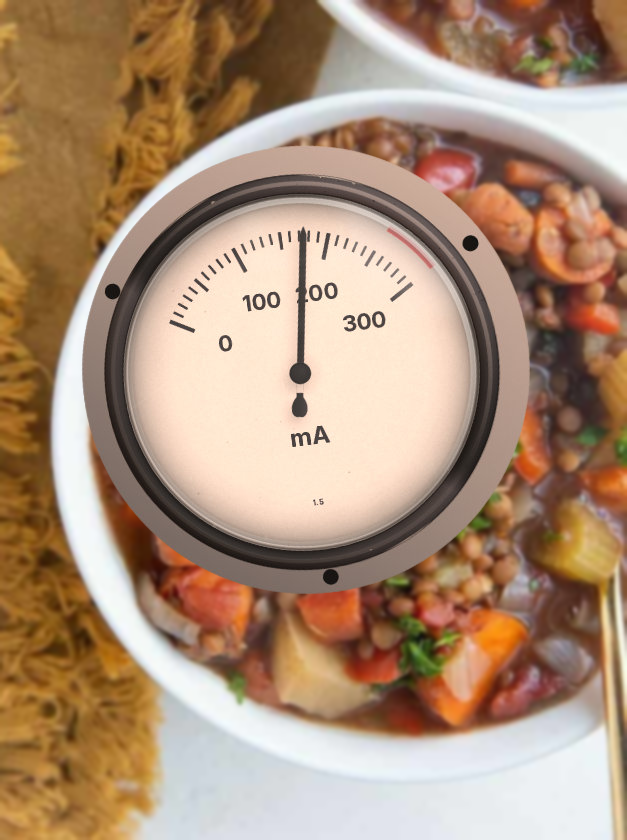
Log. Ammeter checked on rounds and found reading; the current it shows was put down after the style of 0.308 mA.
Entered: 175 mA
